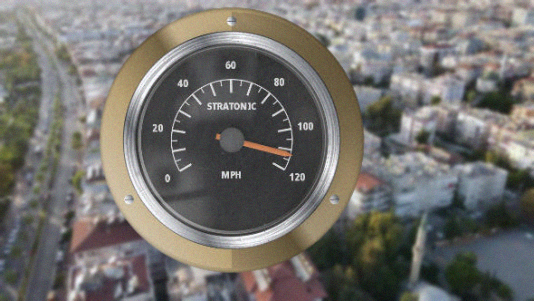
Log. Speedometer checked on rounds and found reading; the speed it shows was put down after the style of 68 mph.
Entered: 112.5 mph
